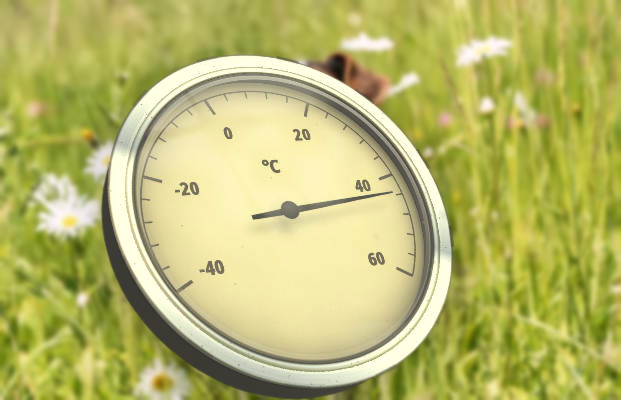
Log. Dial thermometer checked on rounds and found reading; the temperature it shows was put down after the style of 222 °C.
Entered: 44 °C
